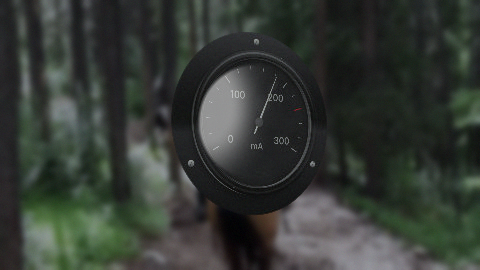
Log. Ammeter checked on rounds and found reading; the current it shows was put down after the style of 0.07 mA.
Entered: 180 mA
